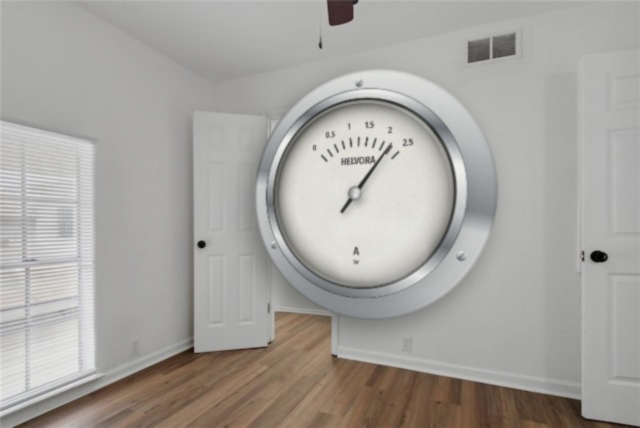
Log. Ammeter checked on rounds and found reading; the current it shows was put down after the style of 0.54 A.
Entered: 2.25 A
